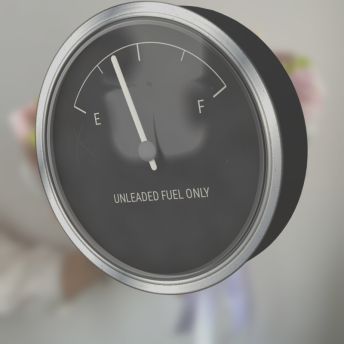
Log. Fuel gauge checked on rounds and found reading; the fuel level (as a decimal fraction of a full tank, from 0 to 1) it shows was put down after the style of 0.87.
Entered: 0.375
